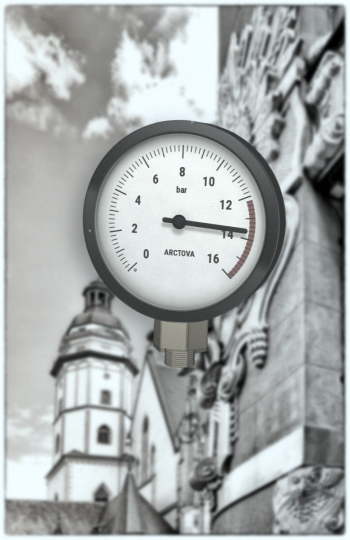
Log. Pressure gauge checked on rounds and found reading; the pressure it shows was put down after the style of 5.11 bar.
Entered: 13.6 bar
